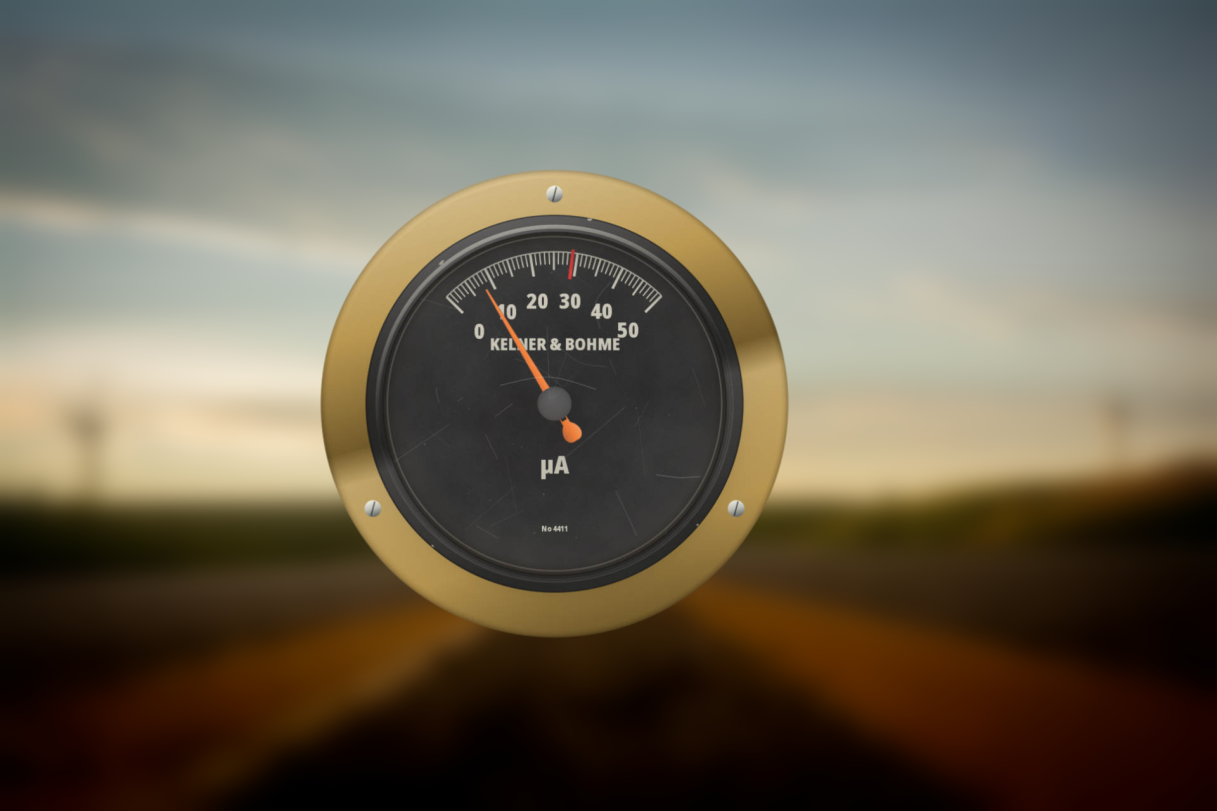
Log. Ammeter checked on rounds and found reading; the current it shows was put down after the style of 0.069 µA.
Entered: 8 µA
